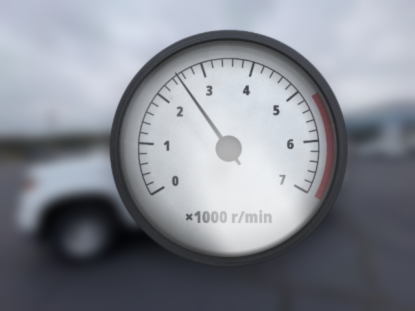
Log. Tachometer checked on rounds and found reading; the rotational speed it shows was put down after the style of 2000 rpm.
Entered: 2500 rpm
